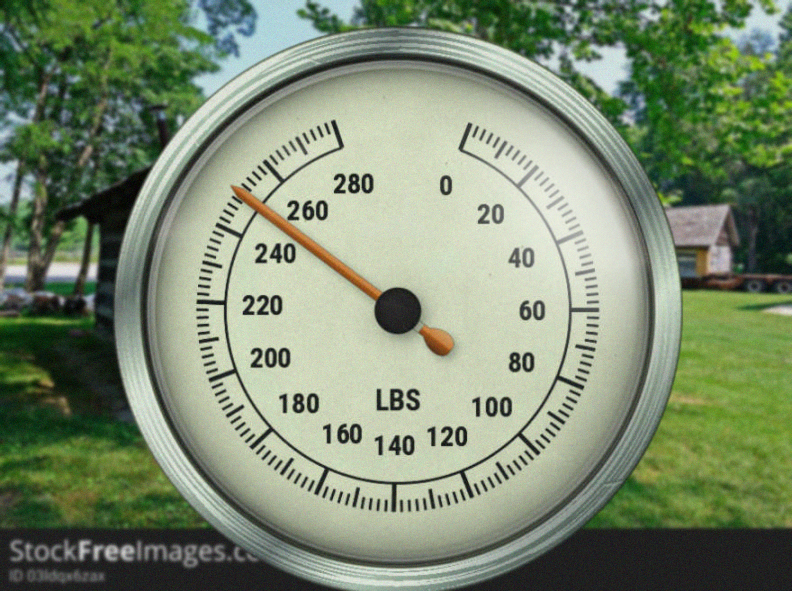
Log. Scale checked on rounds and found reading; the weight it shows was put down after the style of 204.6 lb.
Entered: 250 lb
